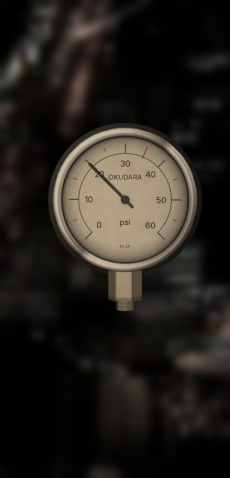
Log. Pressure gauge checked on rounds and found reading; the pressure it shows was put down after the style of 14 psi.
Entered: 20 psi
